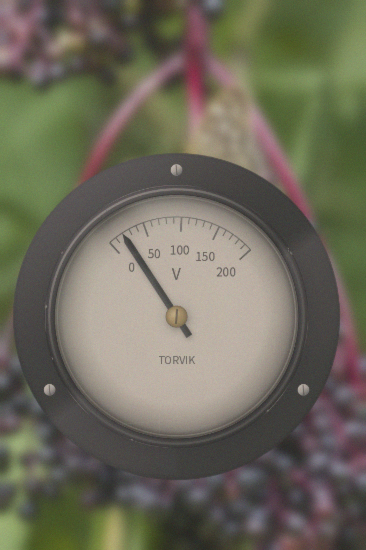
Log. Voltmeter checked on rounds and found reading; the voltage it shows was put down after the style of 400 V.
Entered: 20 V
